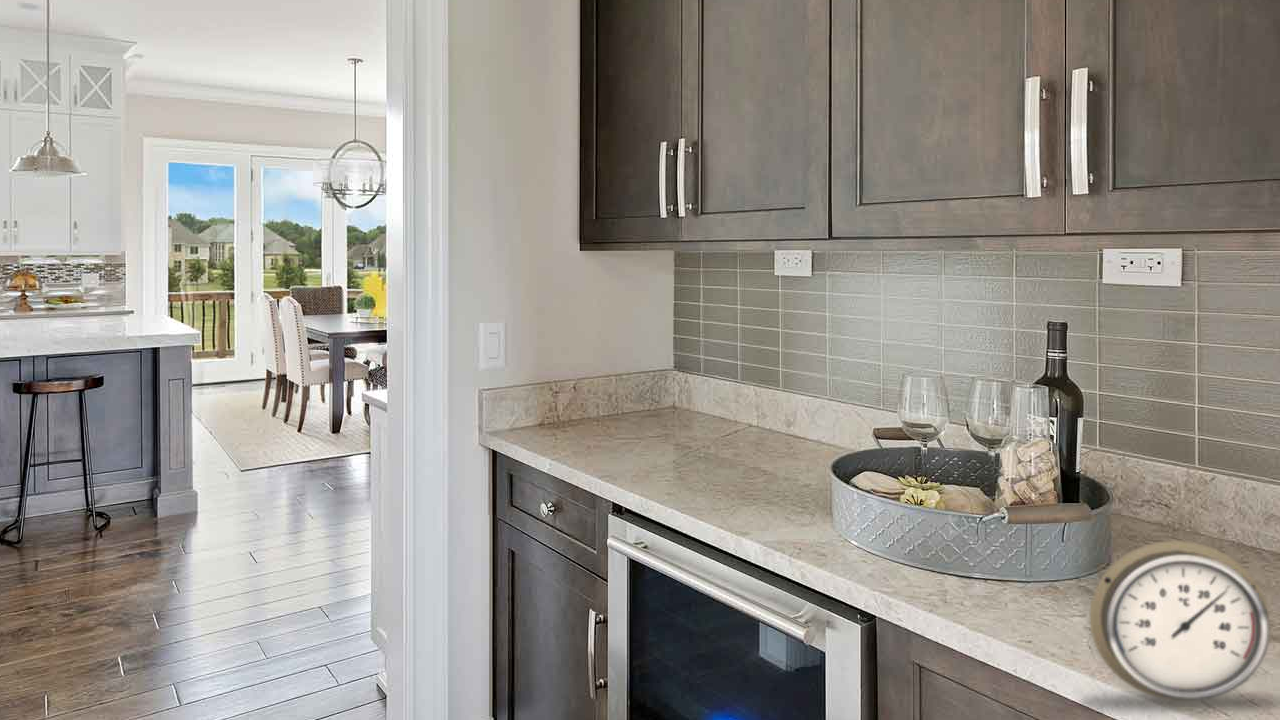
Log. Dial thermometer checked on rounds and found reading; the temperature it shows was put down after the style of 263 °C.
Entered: 25 °C
